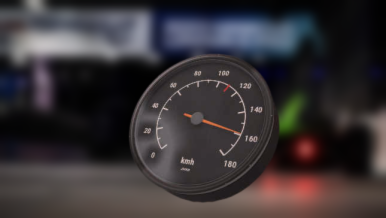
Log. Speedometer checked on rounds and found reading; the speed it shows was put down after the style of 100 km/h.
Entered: 160 km/h
